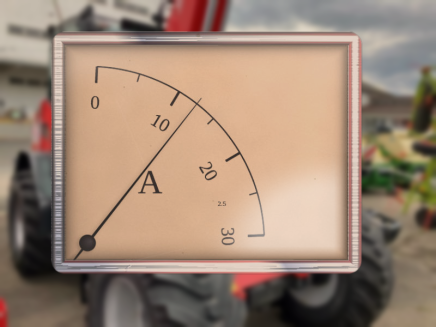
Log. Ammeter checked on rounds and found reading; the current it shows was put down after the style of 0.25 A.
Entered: 12.5 A
